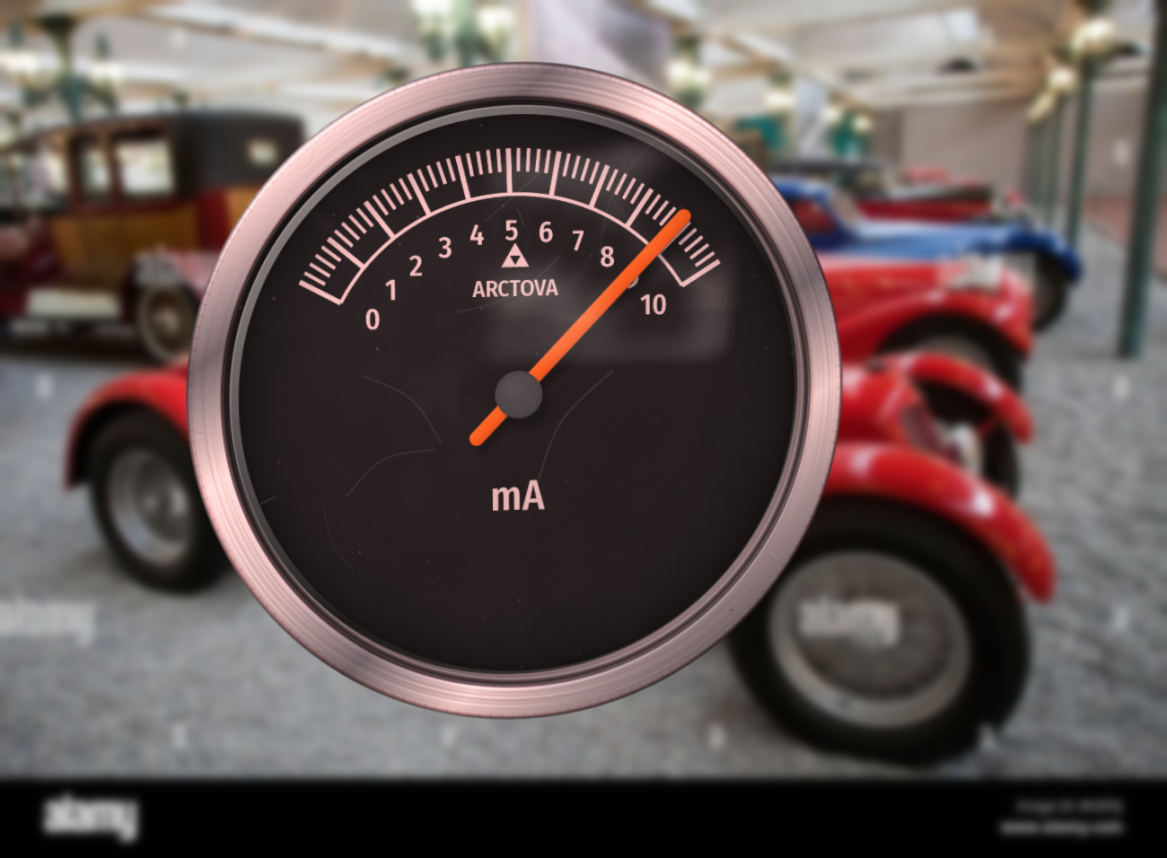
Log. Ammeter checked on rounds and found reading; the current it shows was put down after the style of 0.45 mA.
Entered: 8.8 mA
